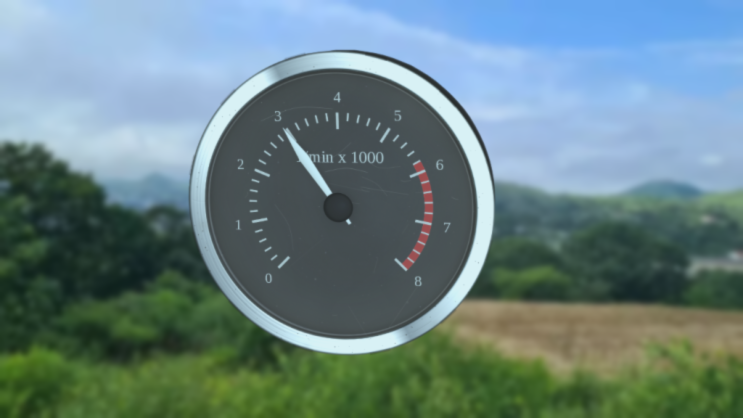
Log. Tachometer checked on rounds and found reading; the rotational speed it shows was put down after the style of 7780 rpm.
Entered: 3000 rpm
